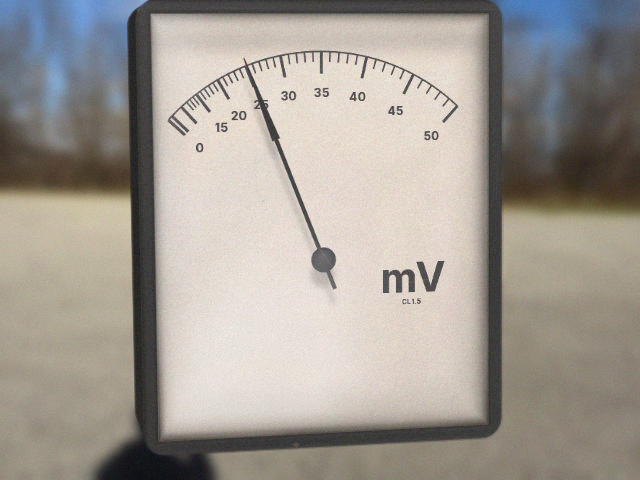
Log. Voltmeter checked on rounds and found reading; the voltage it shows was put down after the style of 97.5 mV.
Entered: 25 mV
